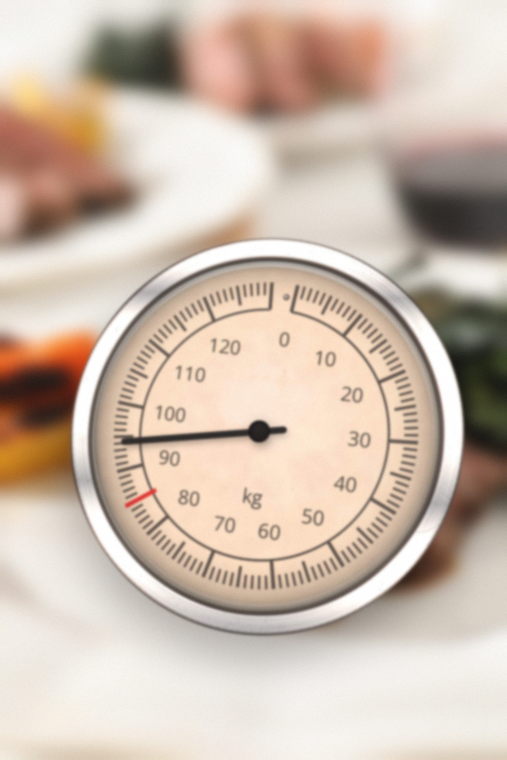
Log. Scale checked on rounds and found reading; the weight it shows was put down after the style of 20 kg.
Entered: 94 kg
